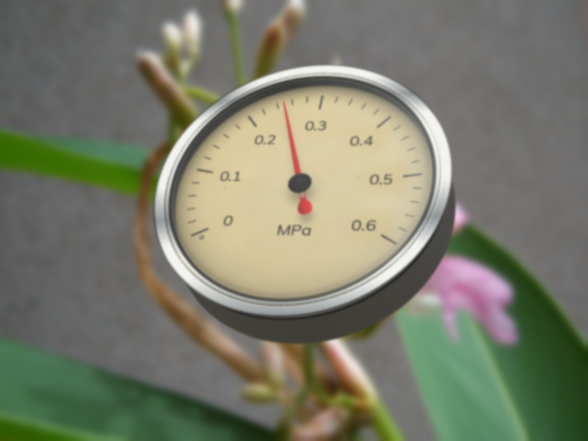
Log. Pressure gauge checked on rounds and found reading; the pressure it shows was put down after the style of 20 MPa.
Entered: 0.25 MPa
